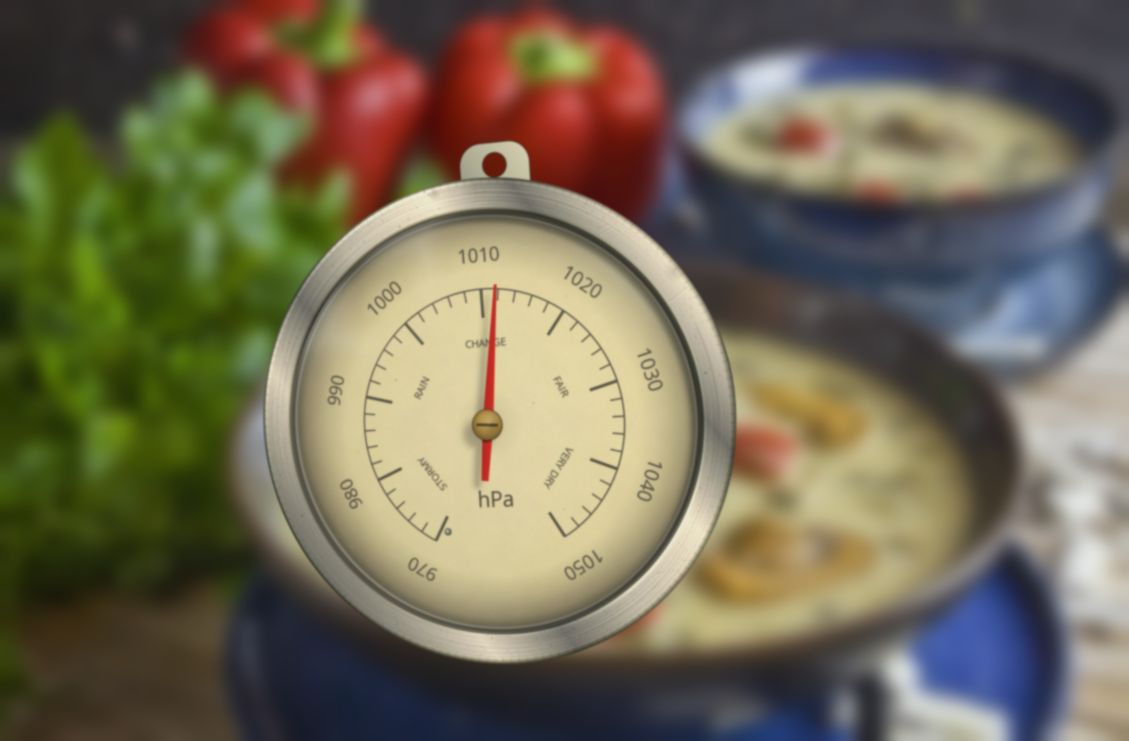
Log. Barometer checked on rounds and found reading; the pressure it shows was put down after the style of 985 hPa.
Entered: 1012 hPa
